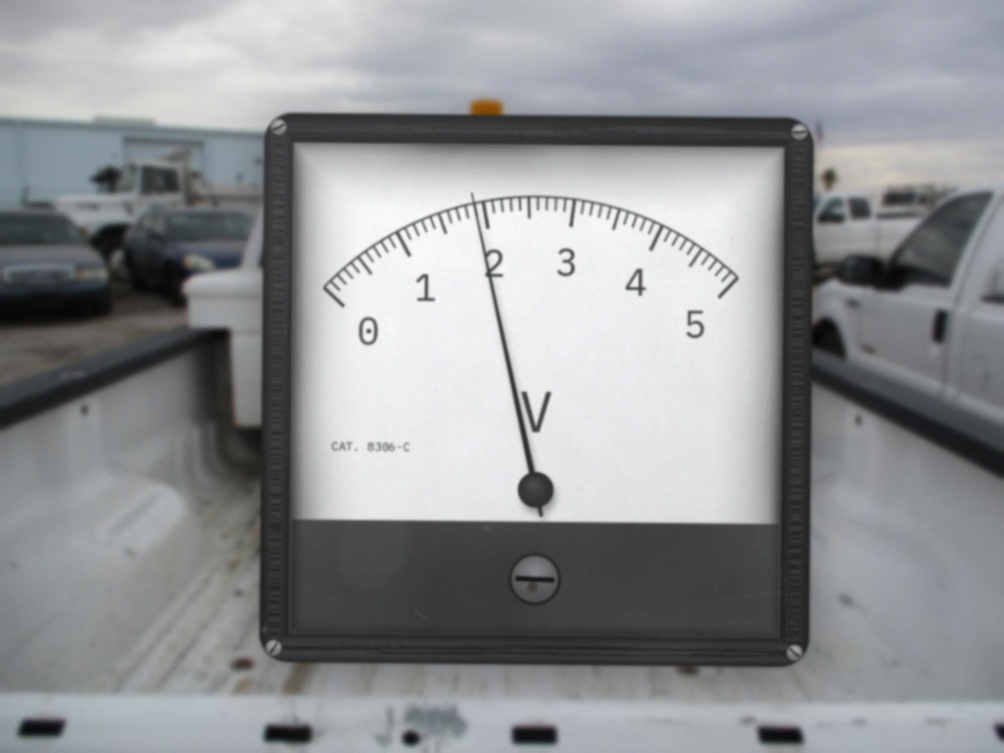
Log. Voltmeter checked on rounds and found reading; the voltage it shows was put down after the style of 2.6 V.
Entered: 1.9 V
